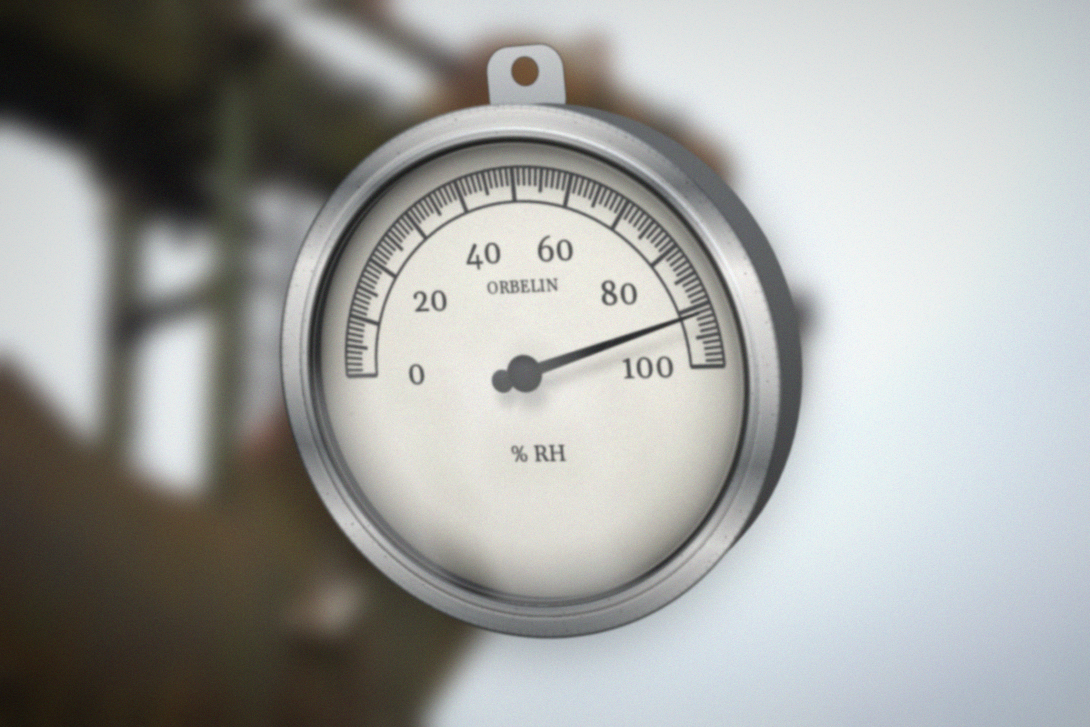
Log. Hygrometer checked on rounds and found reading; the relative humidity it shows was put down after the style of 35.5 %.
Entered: 91 %
